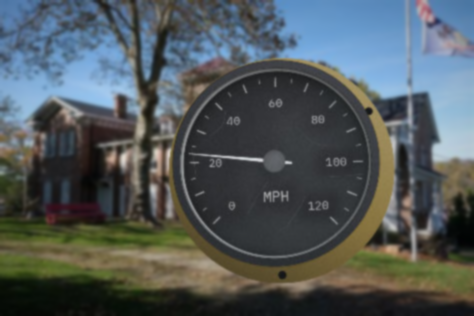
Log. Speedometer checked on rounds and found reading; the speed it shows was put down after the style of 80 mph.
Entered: 22.5 mph
